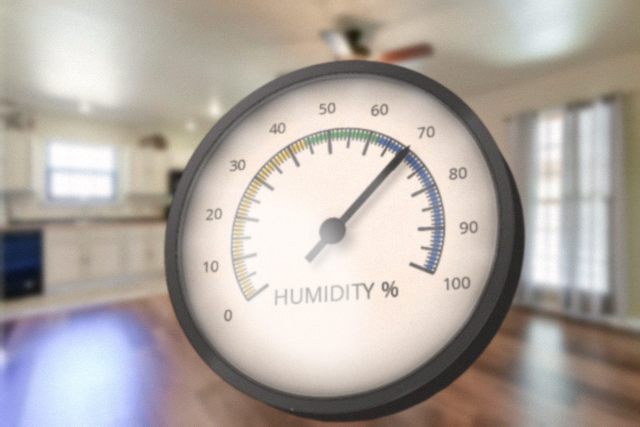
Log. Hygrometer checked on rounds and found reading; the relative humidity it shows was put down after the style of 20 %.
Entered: 70 %
